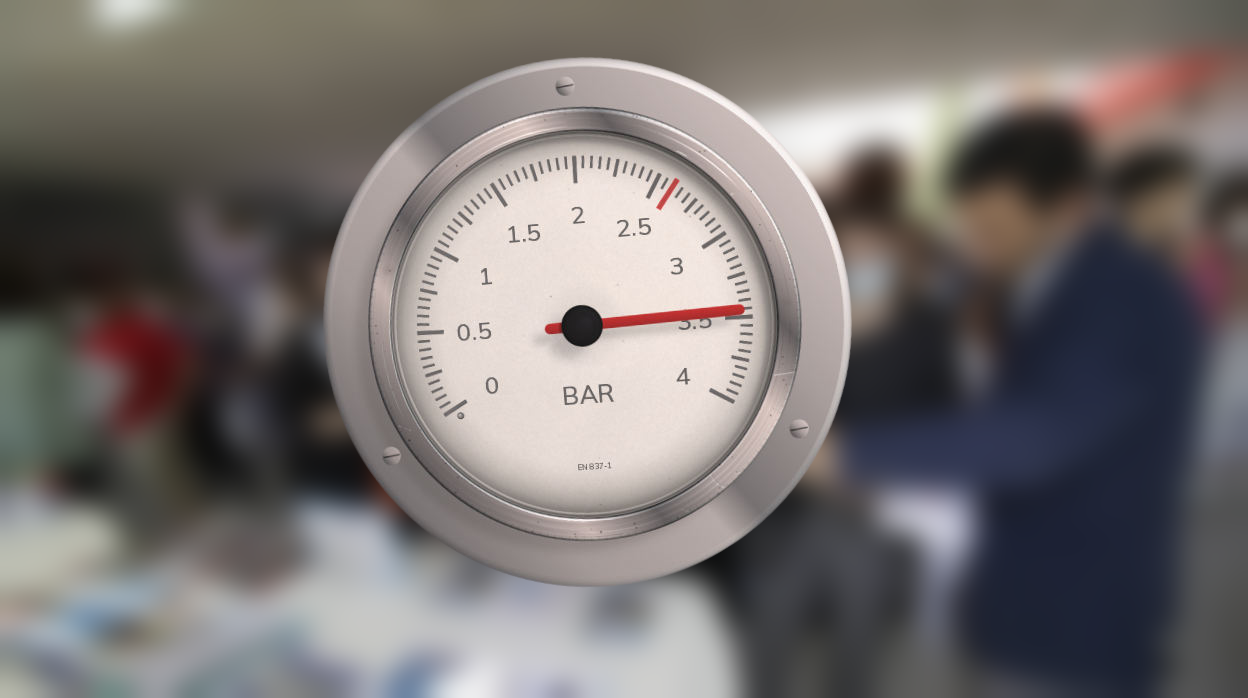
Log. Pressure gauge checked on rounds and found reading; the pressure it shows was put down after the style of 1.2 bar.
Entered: 3.45 bar
